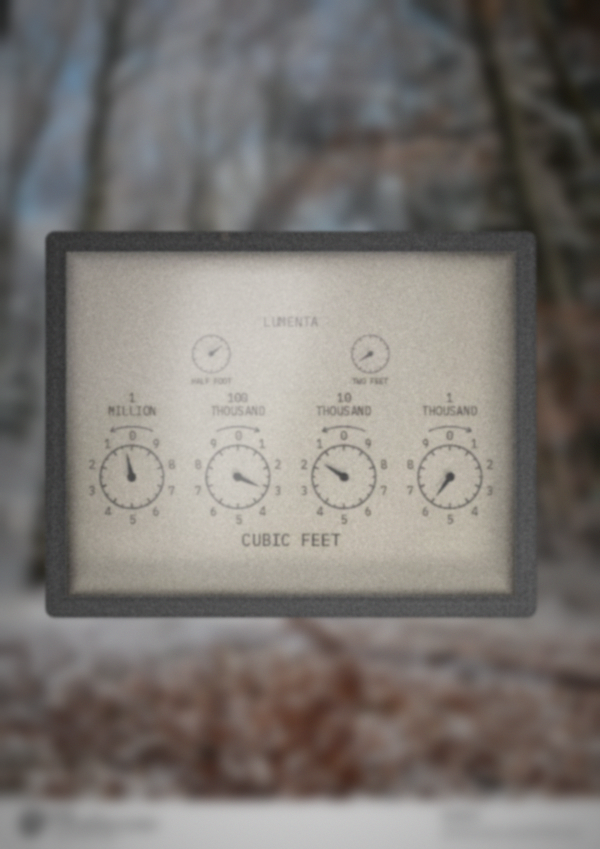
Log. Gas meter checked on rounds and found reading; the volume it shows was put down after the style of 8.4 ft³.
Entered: 31600 ft³
